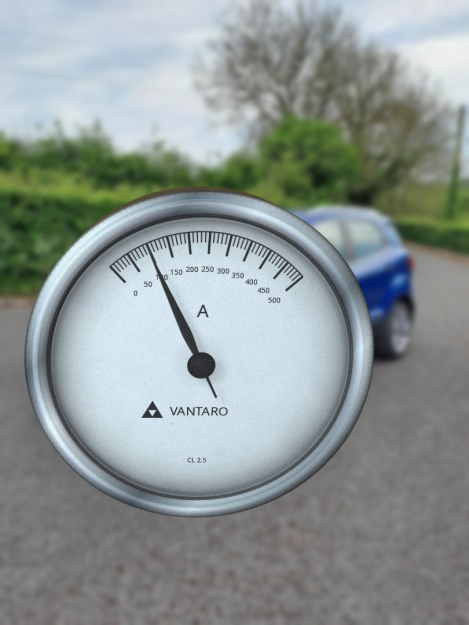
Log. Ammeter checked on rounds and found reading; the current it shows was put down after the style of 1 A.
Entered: 100 A
